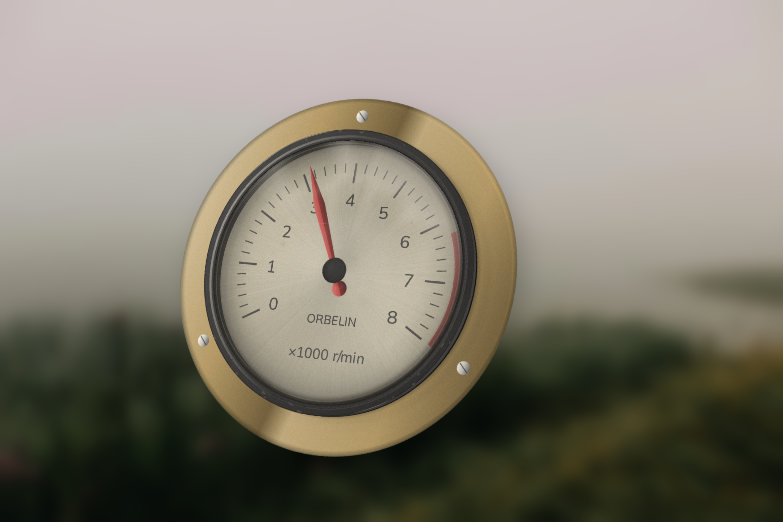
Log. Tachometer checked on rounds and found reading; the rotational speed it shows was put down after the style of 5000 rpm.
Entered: 3200 rpm
